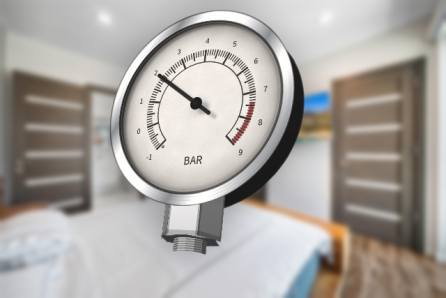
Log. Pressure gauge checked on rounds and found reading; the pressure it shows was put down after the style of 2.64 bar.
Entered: 2 bar
